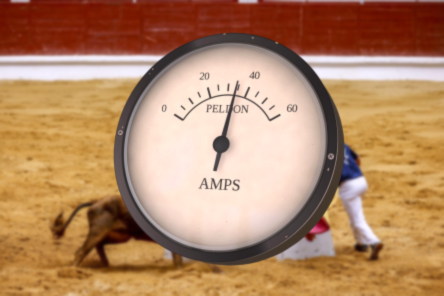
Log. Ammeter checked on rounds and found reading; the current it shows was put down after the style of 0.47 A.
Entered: 35 A
